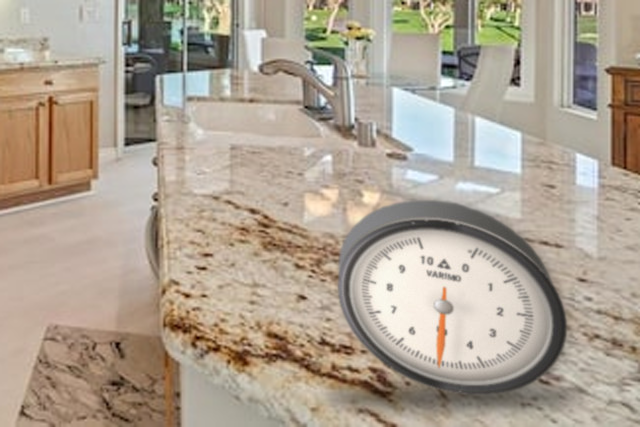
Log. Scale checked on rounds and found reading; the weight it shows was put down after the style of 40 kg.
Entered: 5 kg
